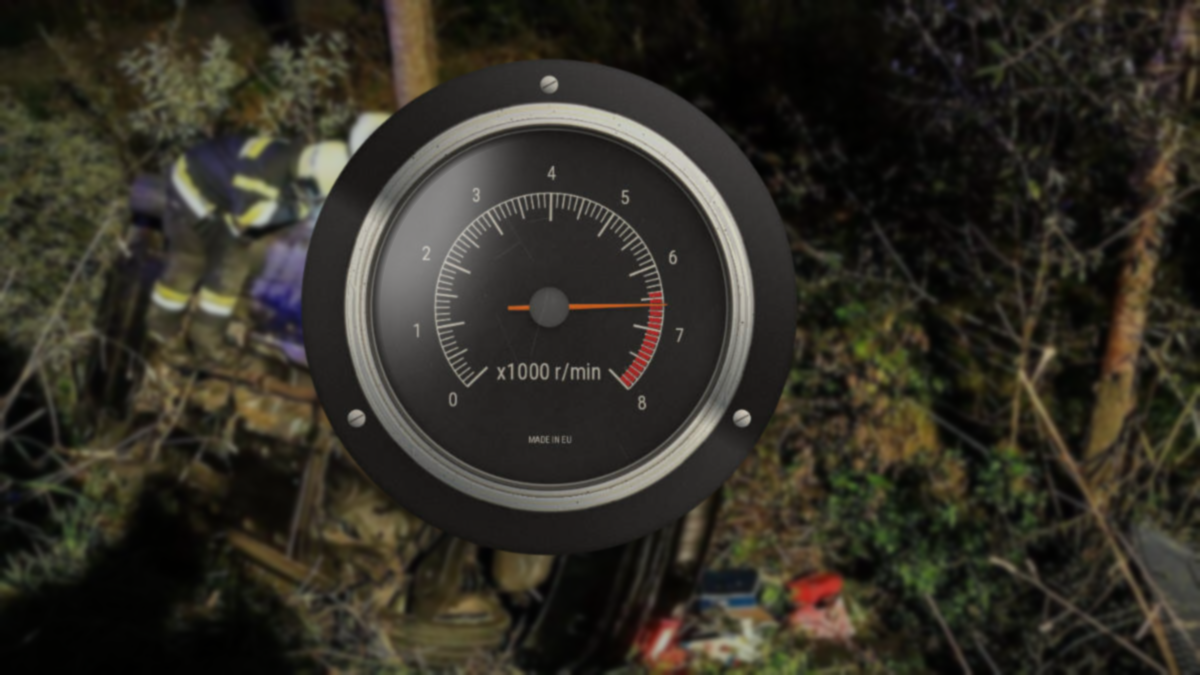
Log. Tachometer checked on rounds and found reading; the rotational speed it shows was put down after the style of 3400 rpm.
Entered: 6600 rpm
